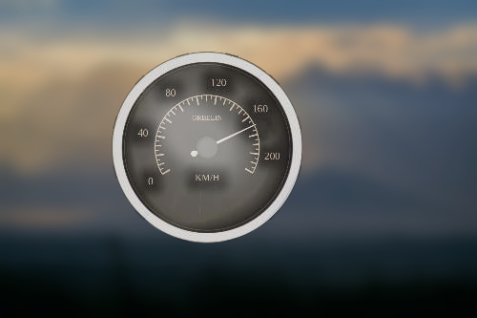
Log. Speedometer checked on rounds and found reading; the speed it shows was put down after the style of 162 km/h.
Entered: 170 km/h
